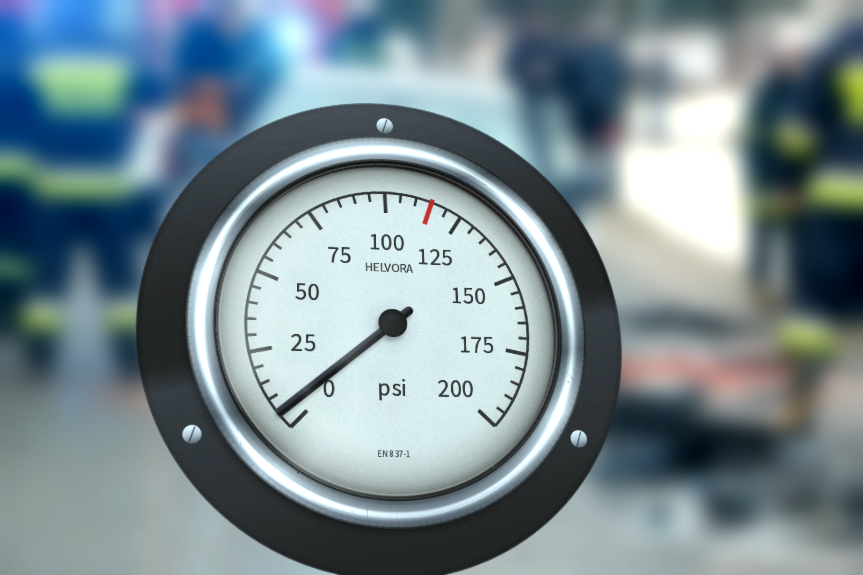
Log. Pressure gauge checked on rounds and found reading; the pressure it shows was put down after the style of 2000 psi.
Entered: 5 psi
